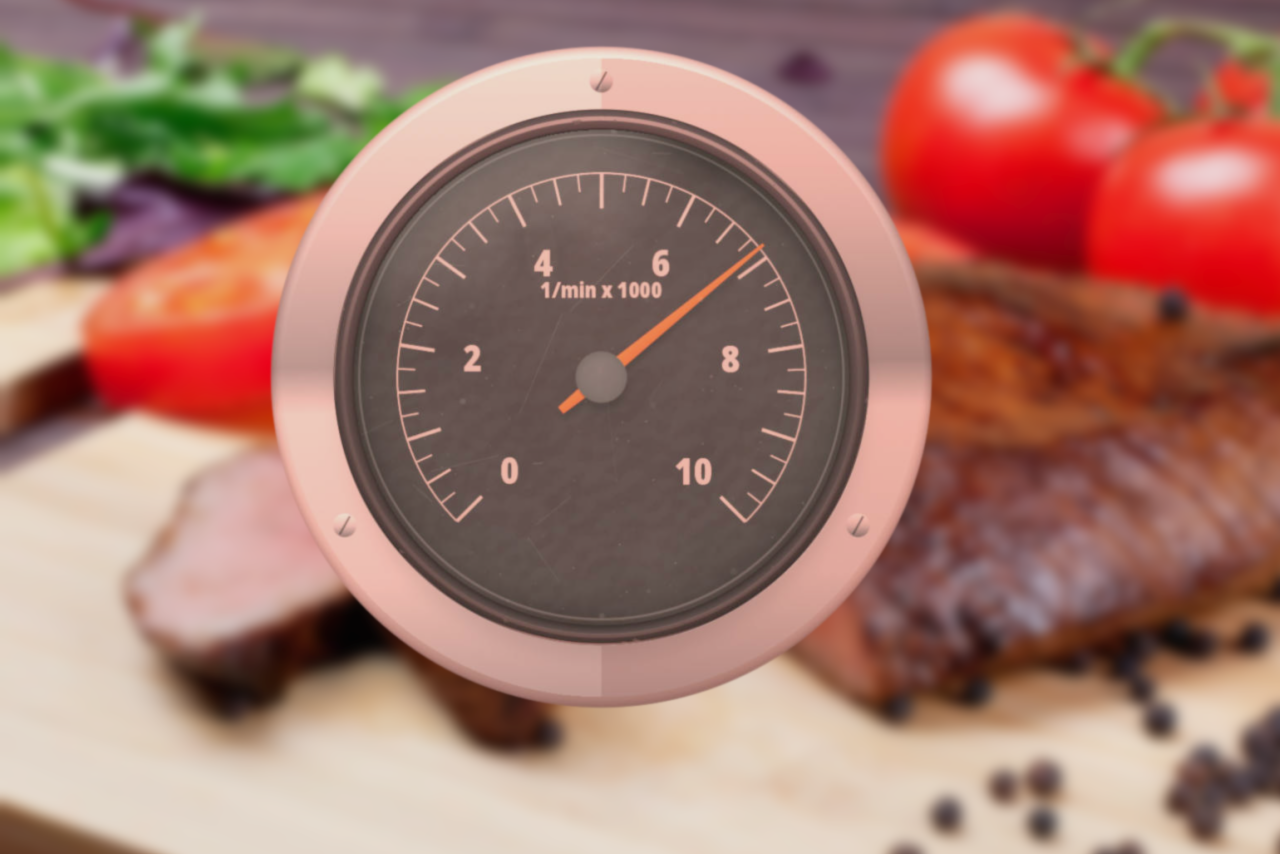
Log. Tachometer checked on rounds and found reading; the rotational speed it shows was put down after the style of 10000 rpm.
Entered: 6875 rpm
